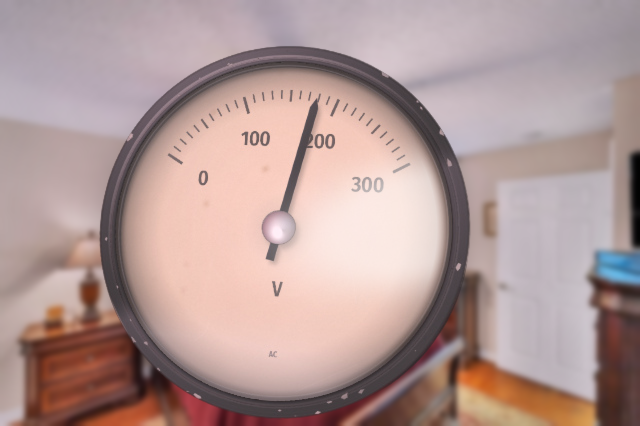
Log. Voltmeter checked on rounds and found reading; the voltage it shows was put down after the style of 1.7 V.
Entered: 180 V
